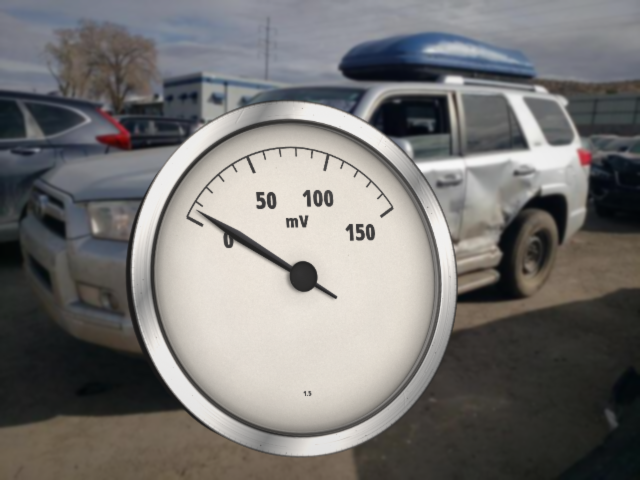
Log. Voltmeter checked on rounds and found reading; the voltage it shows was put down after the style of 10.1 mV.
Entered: 5 mV
